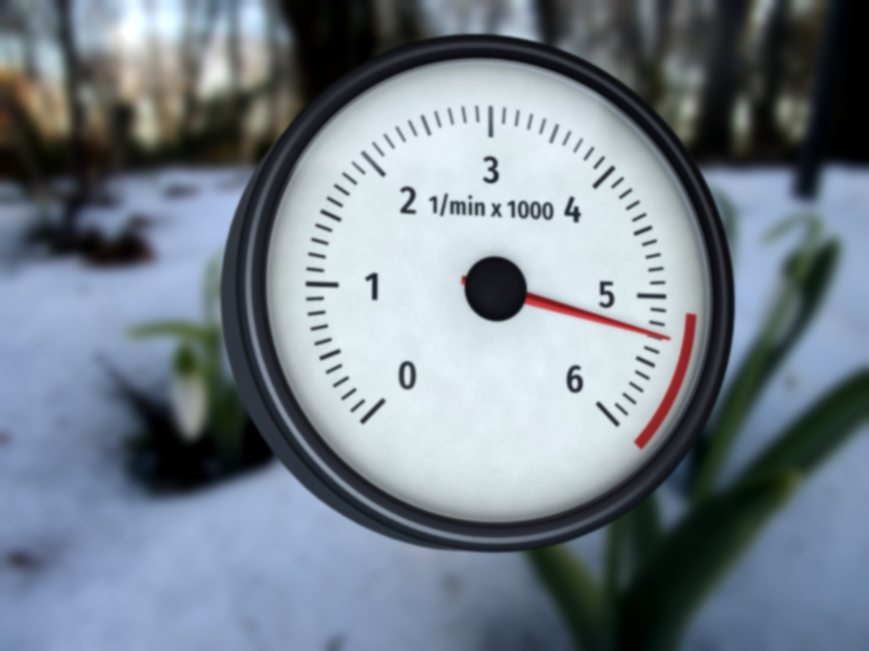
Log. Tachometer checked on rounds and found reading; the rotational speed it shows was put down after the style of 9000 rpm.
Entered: 5300 rpm
